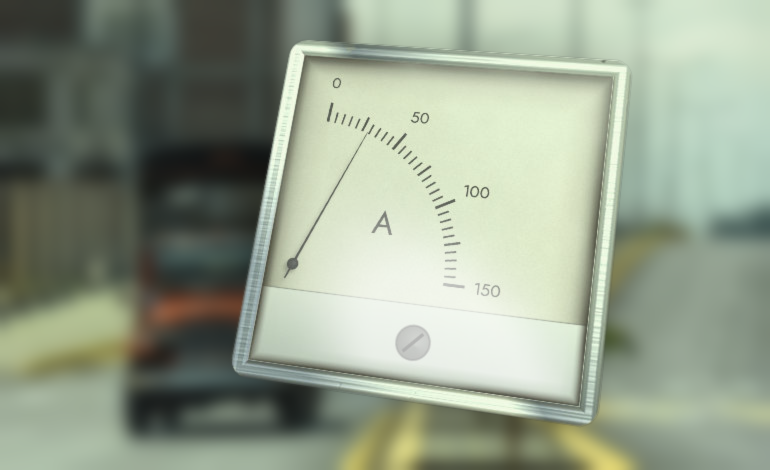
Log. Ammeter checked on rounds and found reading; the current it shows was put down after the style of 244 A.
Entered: 30 A
